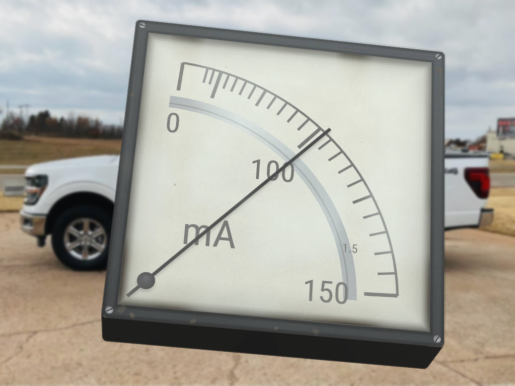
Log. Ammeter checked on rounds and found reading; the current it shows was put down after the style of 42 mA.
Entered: 102.5 mA
